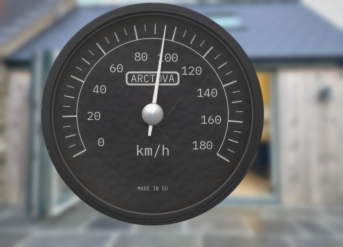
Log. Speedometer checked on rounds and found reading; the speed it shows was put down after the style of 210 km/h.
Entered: 95 km/h
